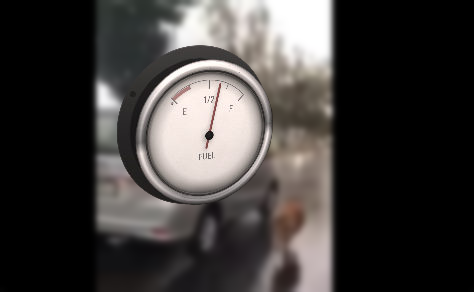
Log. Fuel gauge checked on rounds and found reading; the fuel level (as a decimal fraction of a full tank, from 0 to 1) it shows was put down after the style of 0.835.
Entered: 0.625
